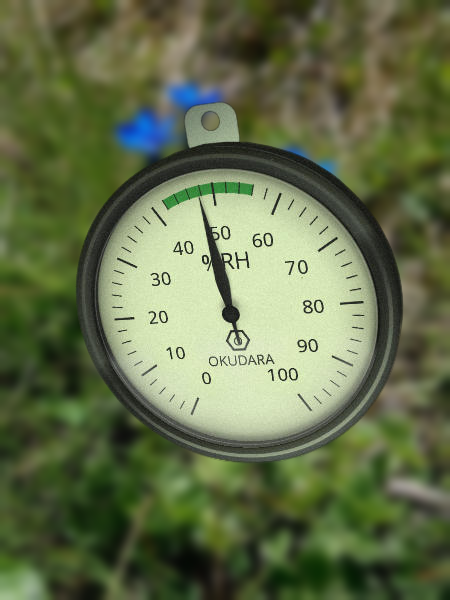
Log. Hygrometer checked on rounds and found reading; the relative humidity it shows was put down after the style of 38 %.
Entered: 48 %
